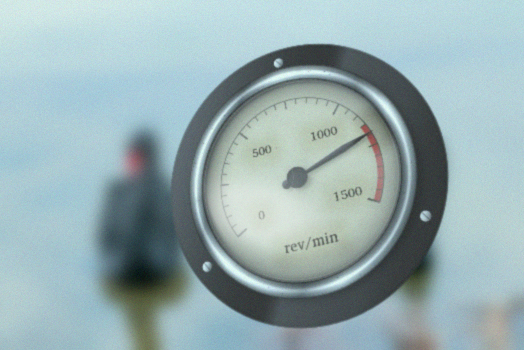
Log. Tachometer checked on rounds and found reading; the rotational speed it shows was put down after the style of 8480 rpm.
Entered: 1200 rpm
